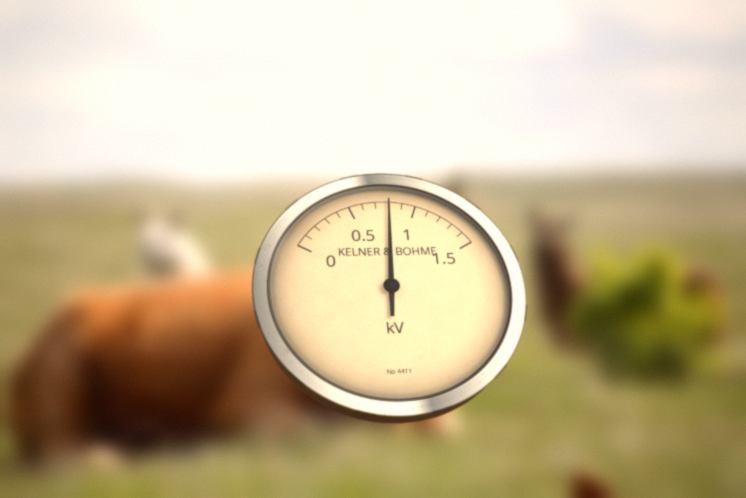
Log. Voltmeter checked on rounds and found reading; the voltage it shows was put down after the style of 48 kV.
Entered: 0.8 kV
